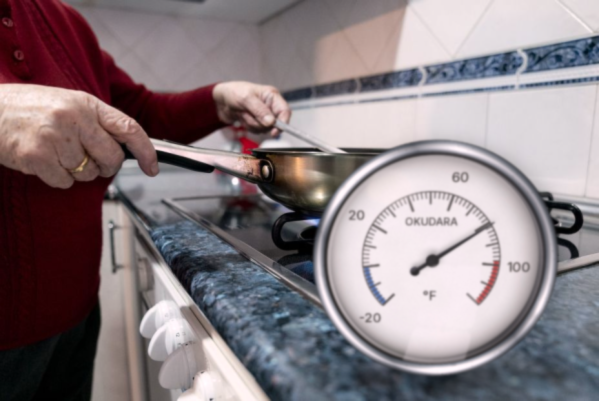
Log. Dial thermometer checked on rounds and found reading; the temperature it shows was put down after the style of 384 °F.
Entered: 80 °F
